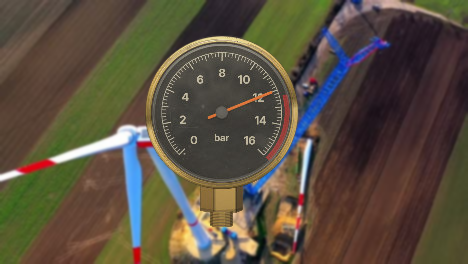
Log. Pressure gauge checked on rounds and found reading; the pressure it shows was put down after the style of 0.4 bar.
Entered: 12 bar
